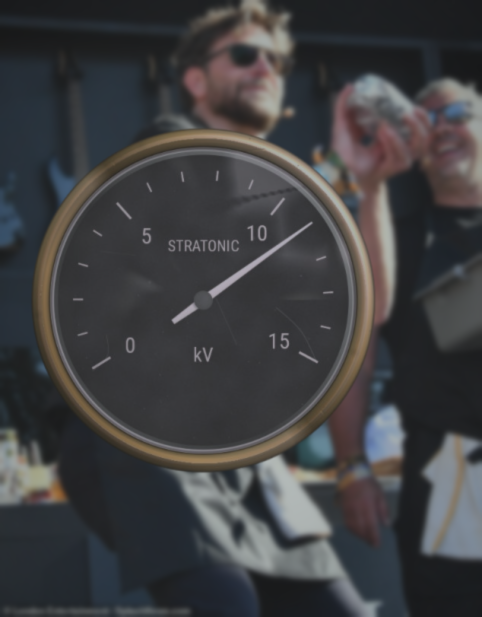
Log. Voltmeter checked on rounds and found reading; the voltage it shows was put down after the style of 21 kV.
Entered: 11 kV
